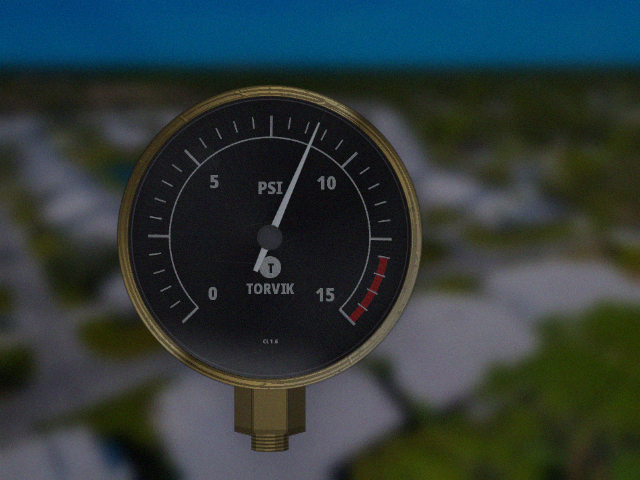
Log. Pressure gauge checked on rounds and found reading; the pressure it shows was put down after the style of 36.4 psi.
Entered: 8.75 psi
